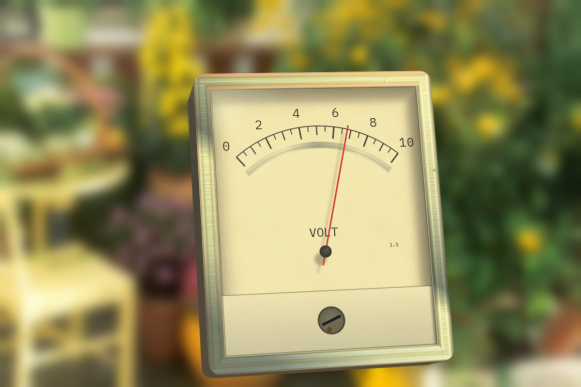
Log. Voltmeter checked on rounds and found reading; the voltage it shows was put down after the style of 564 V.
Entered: 6.75 V
